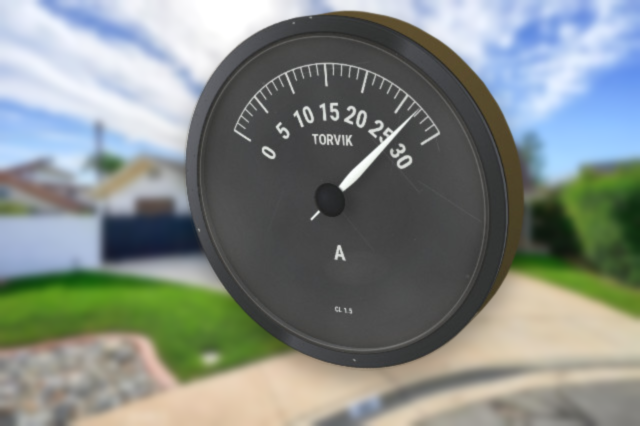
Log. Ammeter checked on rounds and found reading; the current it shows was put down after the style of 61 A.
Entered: 27 A
